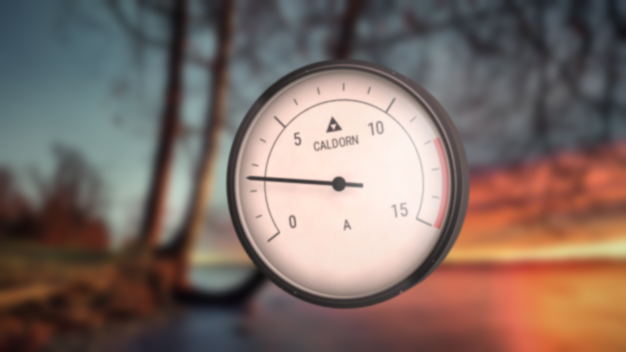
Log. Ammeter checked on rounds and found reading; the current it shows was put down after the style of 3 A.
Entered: 2.5 A
